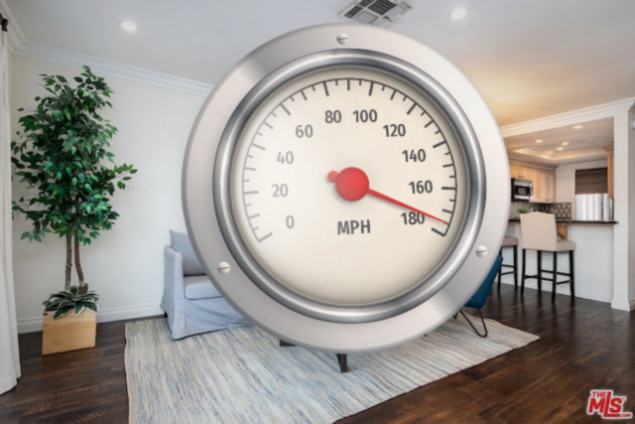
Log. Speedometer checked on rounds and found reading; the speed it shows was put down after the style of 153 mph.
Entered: 175 mph
